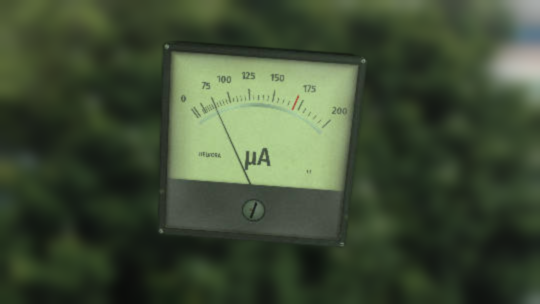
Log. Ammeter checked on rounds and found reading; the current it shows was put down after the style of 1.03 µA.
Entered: 75 µA
